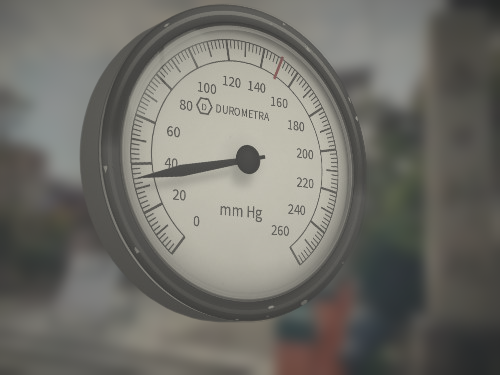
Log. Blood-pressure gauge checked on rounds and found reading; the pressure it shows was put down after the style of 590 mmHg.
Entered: 34 mmHg
